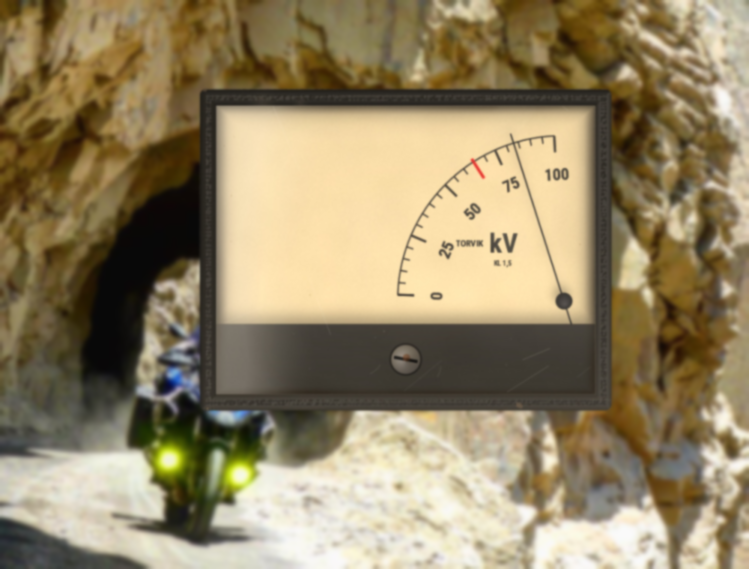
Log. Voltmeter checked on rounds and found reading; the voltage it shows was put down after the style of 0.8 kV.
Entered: 82.5 kV
